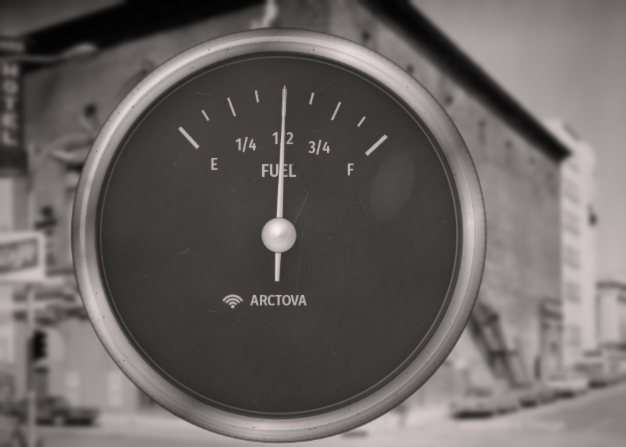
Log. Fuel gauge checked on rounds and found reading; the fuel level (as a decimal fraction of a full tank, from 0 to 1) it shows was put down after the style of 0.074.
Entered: 0.5
